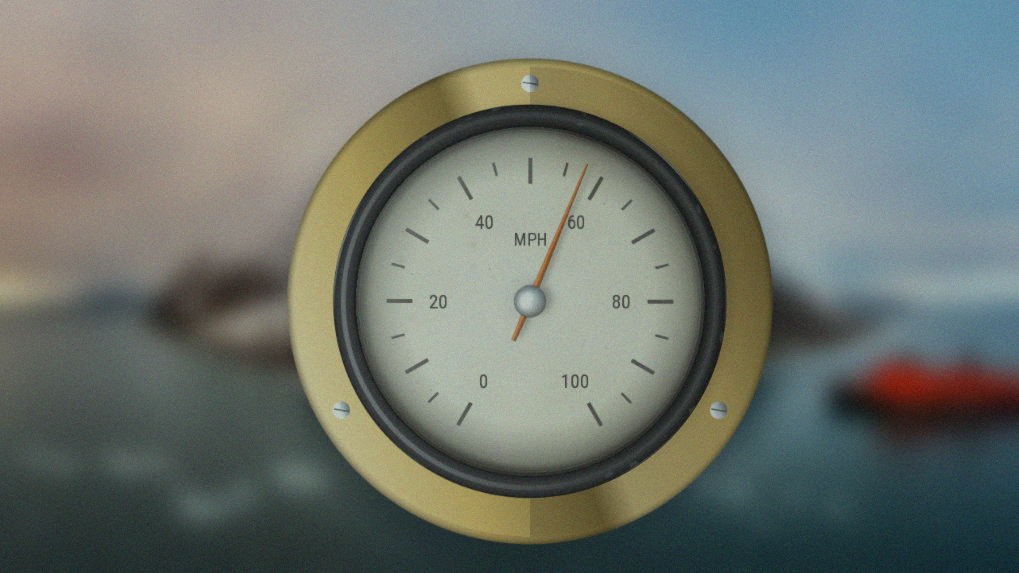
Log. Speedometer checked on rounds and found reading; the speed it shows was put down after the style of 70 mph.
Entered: 57.5 mph
